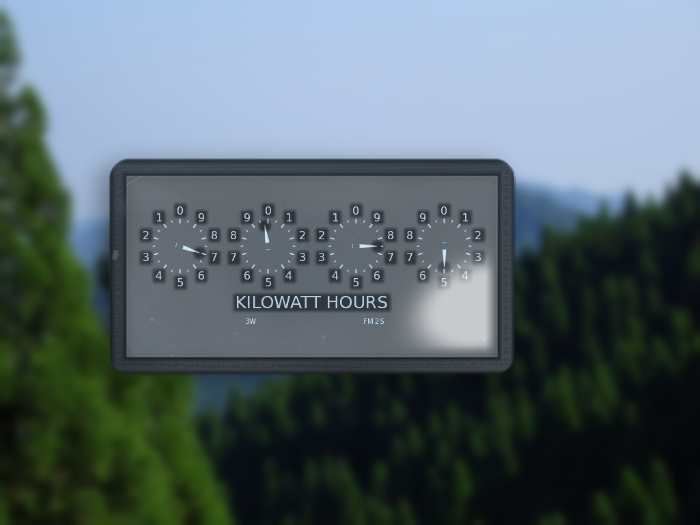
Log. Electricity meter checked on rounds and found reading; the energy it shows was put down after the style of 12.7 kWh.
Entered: 6975 kWh
